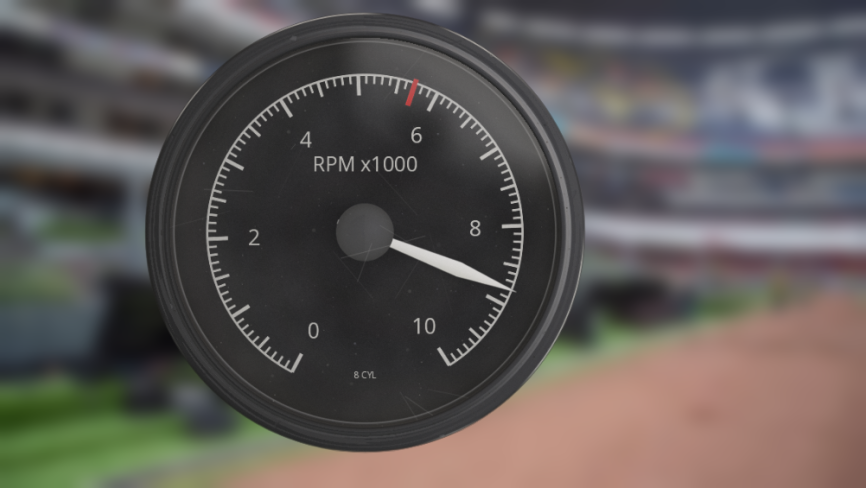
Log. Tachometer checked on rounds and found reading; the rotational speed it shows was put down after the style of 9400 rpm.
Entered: 8800 rpm
